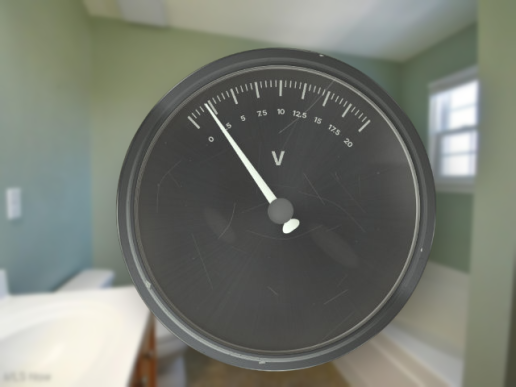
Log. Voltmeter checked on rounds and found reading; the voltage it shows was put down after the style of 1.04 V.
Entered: 2 V
